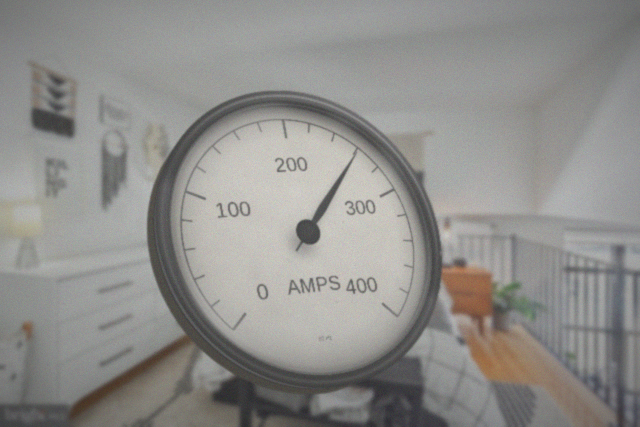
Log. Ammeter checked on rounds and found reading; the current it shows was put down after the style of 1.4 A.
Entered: 260 A
